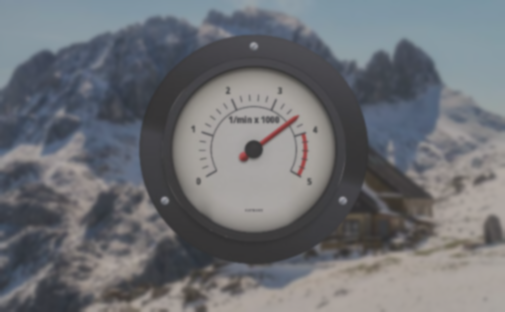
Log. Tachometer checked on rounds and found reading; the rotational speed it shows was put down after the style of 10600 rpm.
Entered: 3600 rpm
